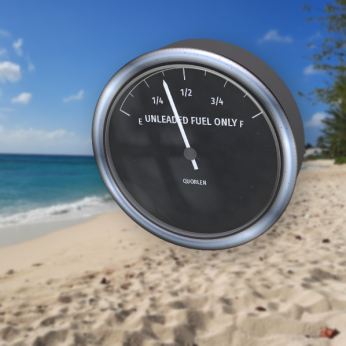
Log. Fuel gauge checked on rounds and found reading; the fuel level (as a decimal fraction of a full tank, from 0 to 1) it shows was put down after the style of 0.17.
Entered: 0.375
